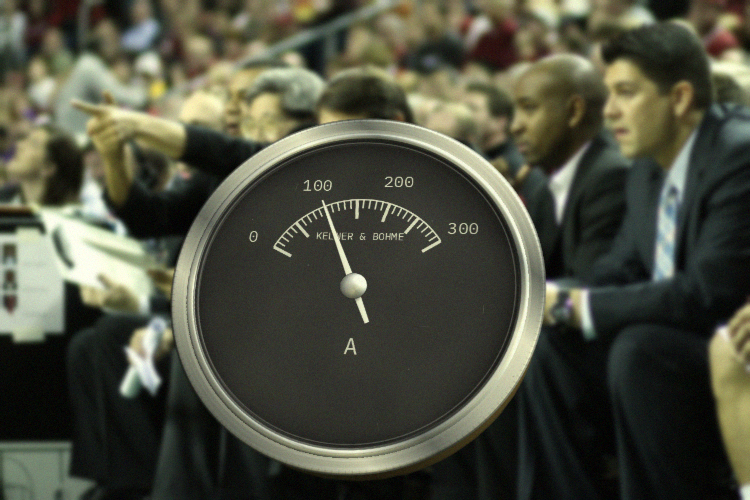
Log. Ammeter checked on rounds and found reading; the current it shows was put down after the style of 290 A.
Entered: 100 A
